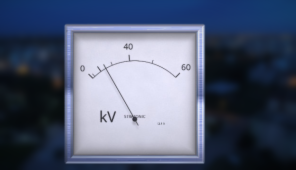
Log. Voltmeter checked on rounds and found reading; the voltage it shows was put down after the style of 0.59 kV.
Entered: 25 kV
